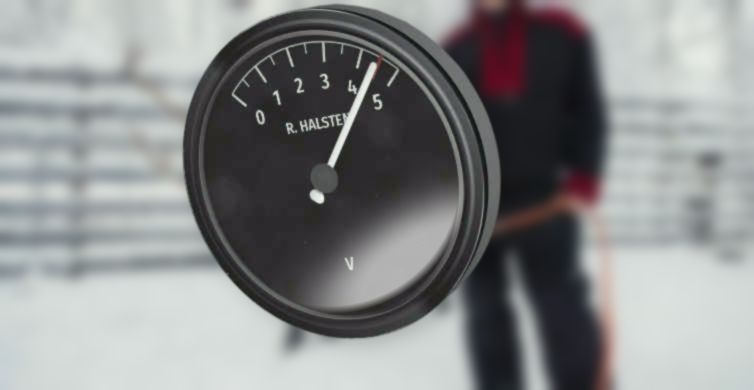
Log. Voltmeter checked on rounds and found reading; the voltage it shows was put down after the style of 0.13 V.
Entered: 4.5 V
